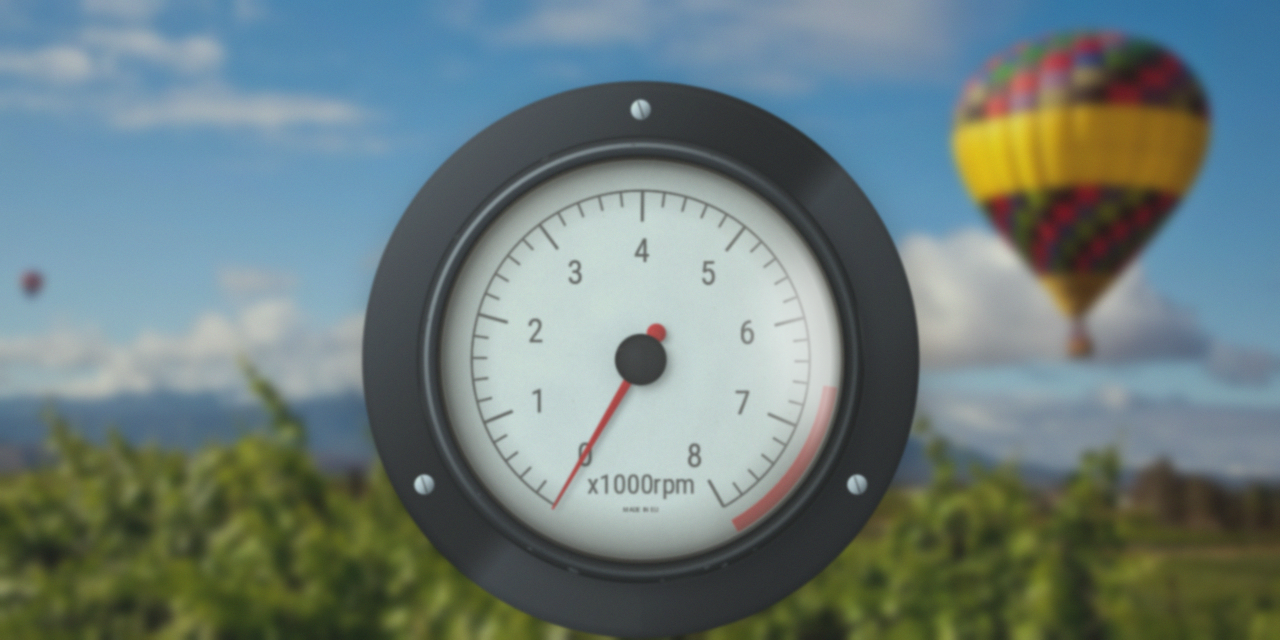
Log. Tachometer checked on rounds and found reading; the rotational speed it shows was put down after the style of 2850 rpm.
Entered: 0 rpm
